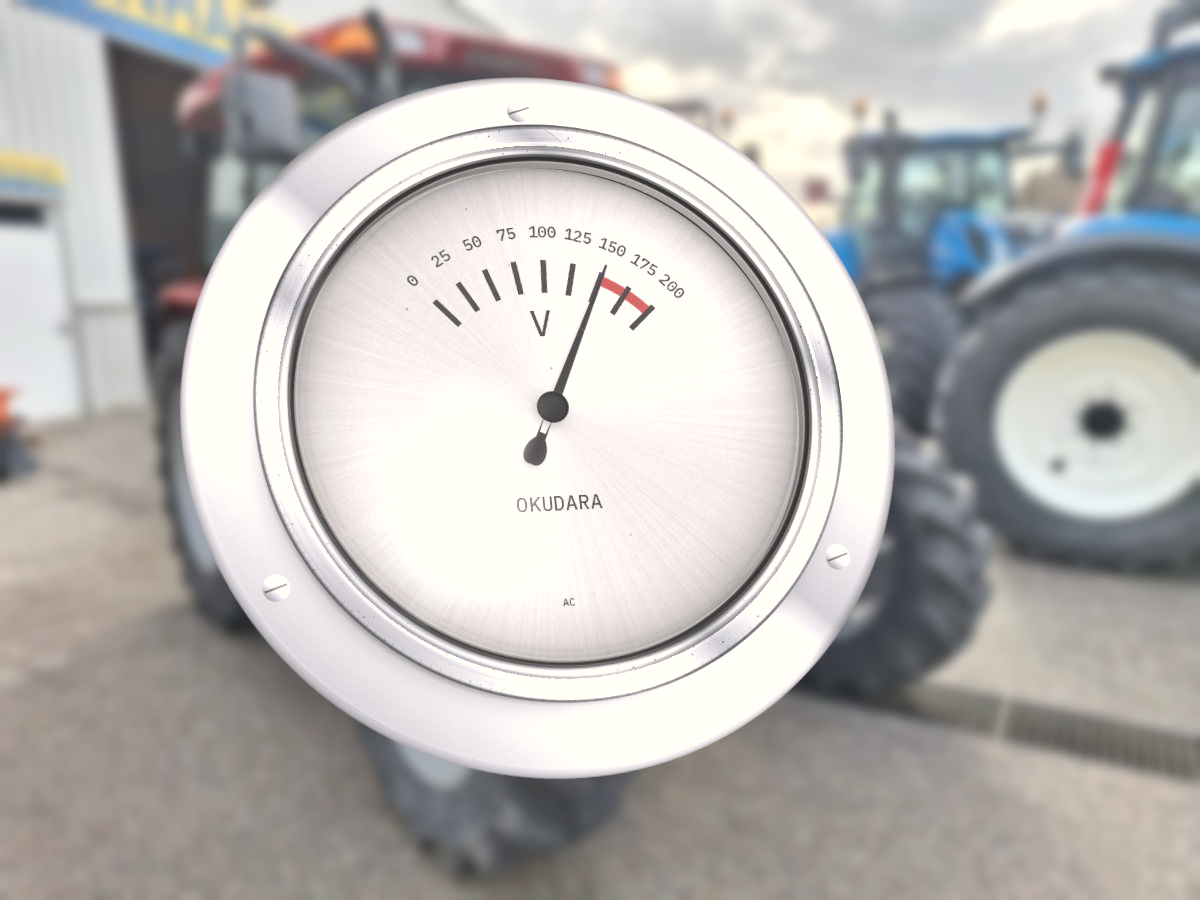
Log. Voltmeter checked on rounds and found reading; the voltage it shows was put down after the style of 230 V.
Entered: 150 V
